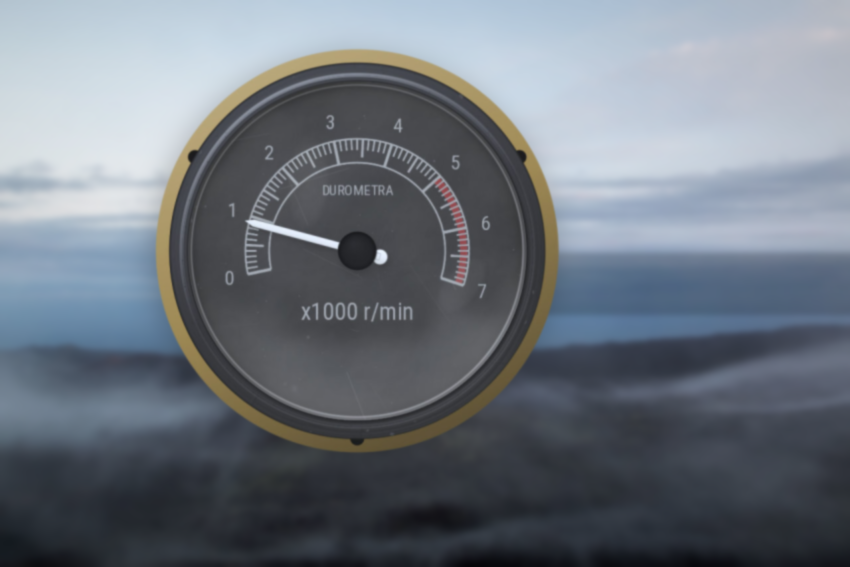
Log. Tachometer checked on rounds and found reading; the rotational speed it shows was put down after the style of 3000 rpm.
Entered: 900 rpm
